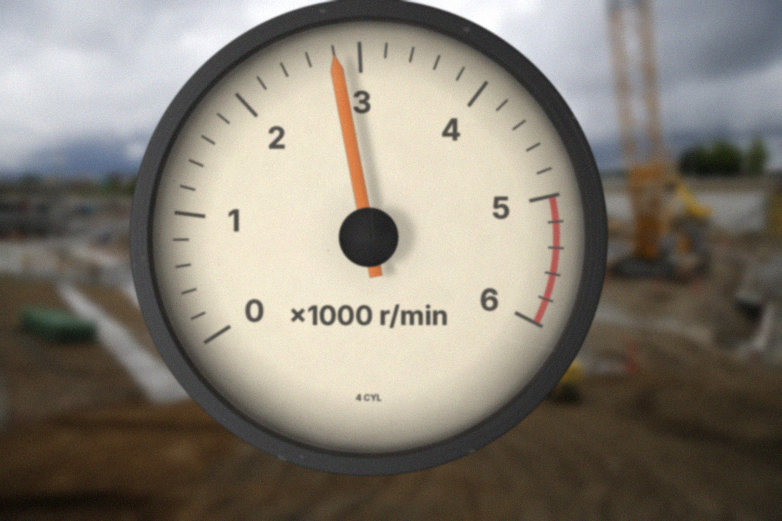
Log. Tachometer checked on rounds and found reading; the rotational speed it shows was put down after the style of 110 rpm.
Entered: 2800 rpm
